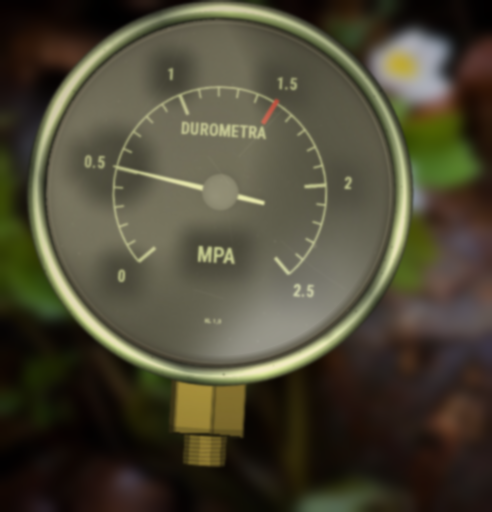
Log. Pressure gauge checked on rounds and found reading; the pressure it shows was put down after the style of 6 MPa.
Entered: 0.5 MPa
